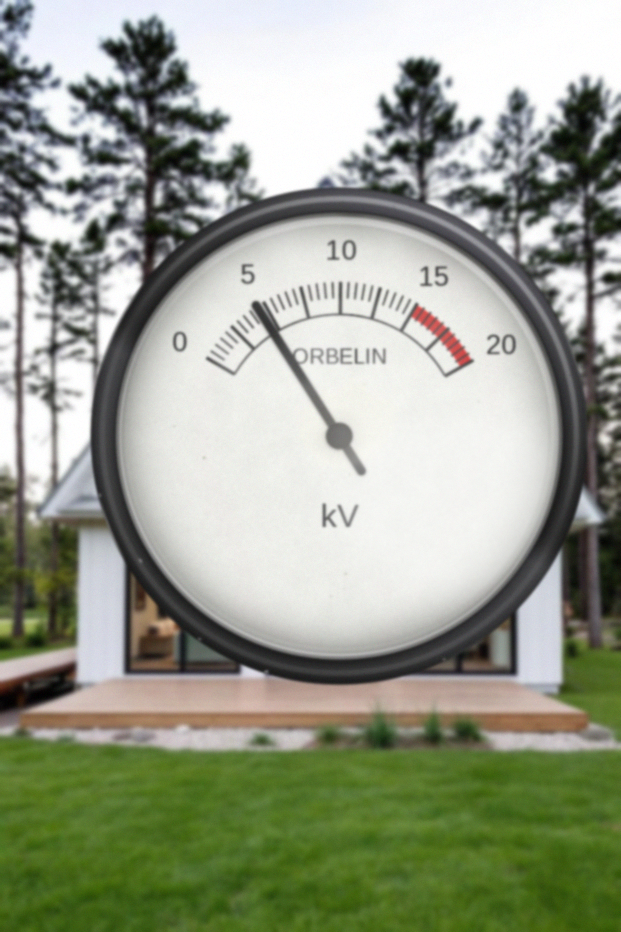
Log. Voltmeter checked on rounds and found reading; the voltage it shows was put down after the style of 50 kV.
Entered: 4.5 kV
